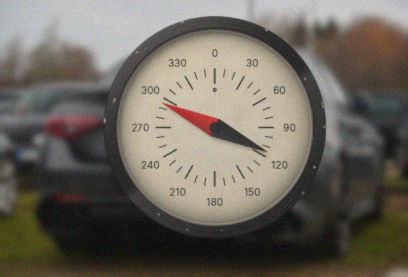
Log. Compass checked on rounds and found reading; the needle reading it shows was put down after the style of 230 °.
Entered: 295 °
